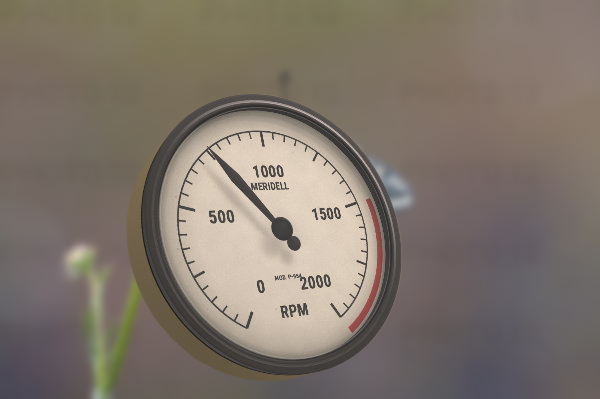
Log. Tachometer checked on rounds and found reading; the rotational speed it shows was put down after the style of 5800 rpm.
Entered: 750 rpm
